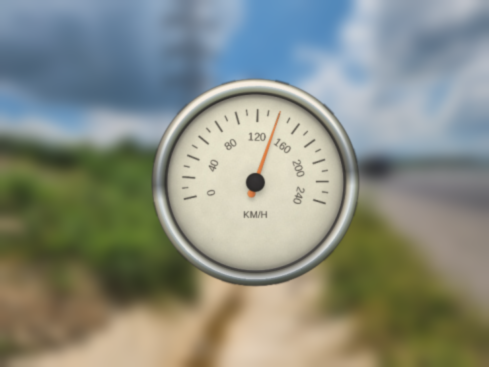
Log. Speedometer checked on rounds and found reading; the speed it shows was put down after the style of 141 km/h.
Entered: 140 km/h
